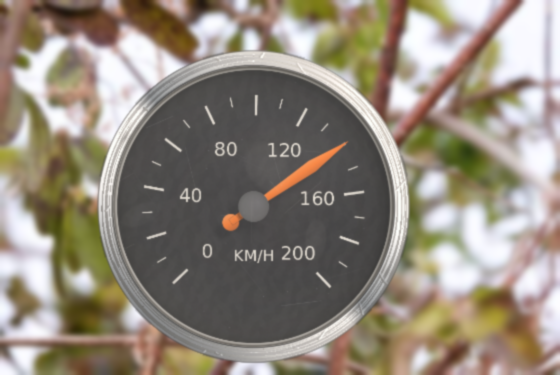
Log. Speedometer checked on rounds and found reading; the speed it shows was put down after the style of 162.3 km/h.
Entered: 140 km/h
